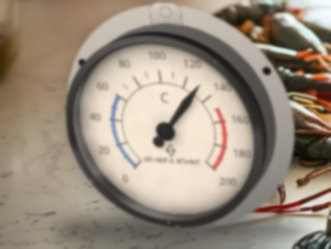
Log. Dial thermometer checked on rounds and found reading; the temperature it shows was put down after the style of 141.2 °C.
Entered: 130 °C
